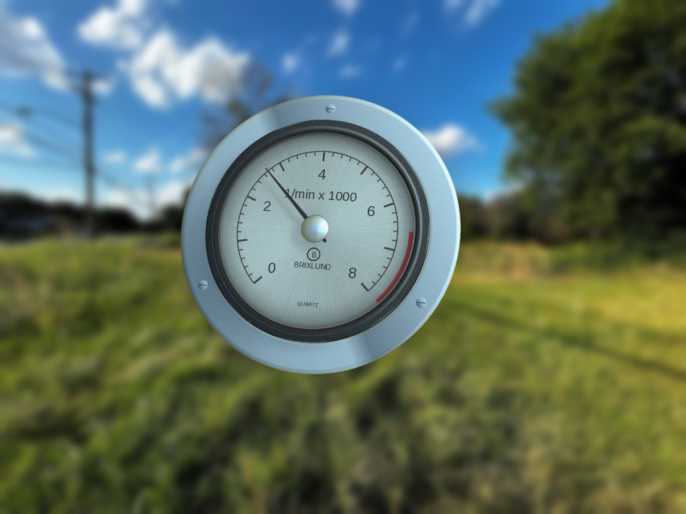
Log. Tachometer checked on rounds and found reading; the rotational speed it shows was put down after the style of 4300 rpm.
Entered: 2700 rpm
